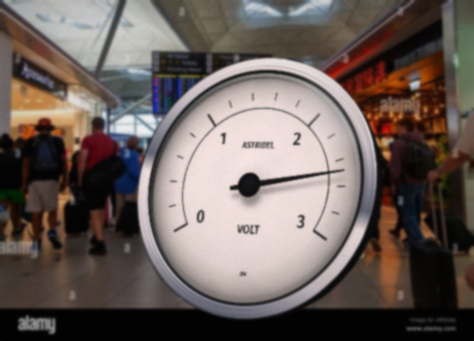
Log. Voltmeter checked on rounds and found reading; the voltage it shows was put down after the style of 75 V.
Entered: 2.5 V
